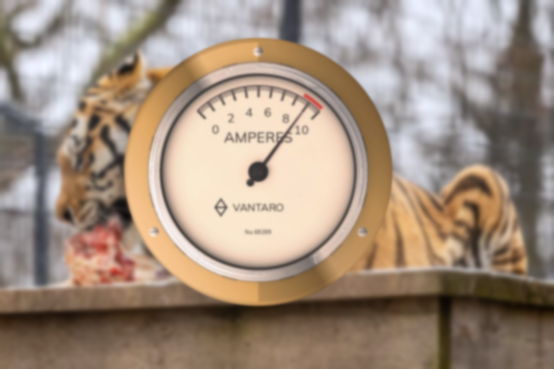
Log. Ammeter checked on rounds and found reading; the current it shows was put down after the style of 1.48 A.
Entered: 9 A
